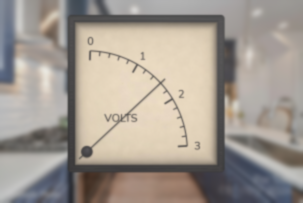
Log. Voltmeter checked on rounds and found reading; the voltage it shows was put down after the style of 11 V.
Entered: 1.6 V
